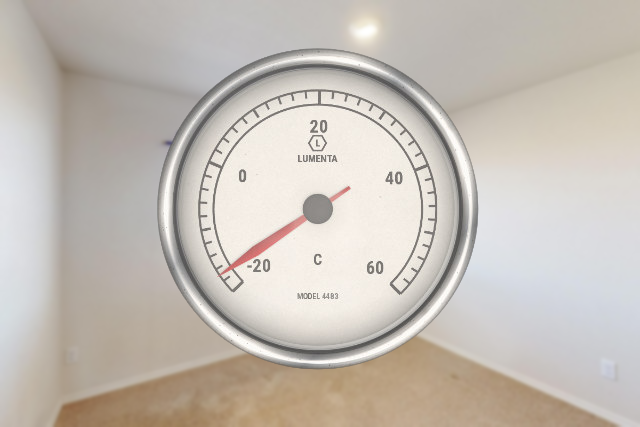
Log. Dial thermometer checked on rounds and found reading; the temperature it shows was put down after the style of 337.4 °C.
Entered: -17 °C
